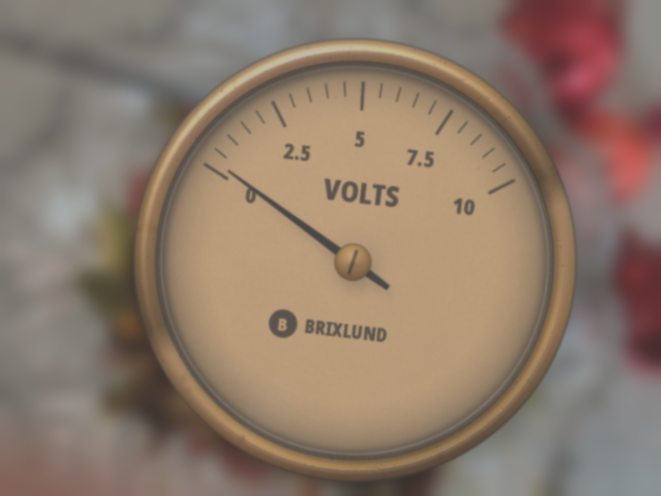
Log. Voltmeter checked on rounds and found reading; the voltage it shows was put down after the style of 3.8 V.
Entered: 0.25 V
